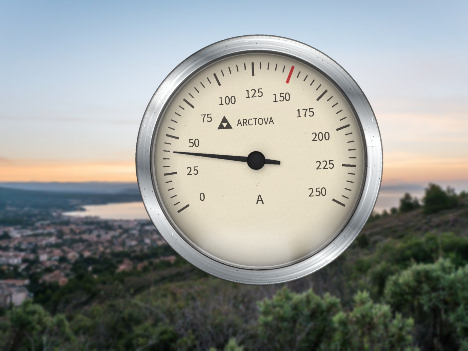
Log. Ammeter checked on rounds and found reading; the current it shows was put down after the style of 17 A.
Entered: 40 A
